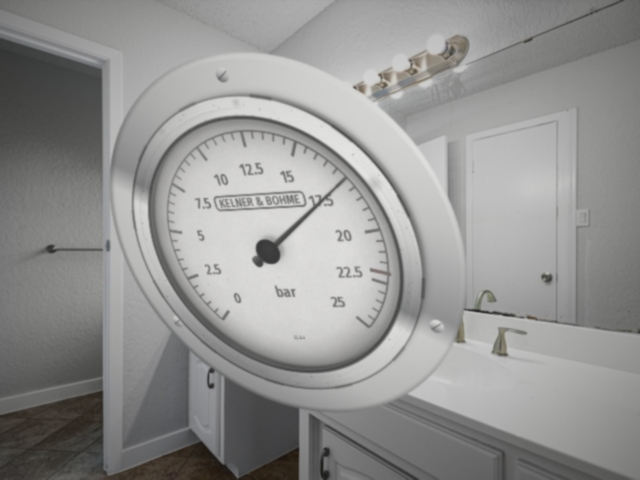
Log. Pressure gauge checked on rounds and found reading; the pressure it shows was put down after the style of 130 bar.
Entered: 17.5 bar
